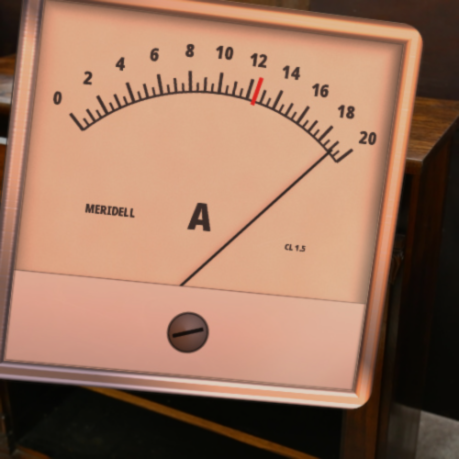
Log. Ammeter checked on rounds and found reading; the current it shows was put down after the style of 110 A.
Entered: 19 A
